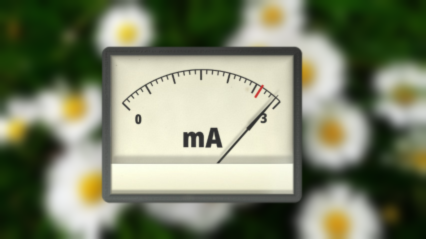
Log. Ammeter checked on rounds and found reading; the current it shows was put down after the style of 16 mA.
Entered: 2.9 mA
